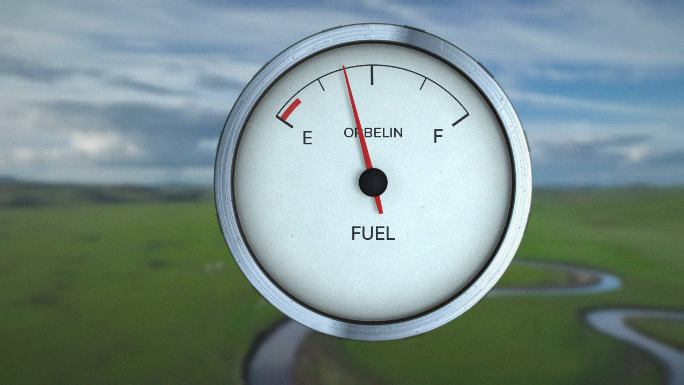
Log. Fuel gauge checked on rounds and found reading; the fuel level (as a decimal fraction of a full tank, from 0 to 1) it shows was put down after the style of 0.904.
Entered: 0.375
